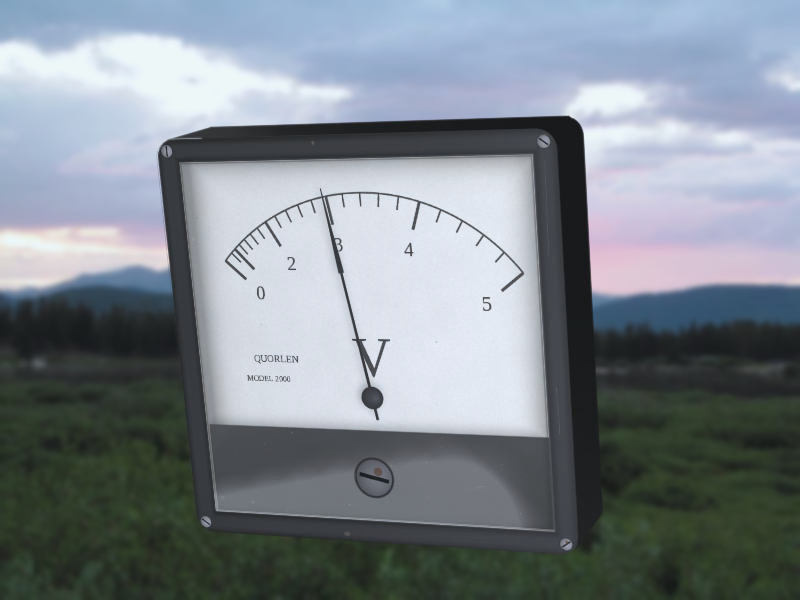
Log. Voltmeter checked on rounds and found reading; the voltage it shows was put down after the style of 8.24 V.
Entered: 3 V
